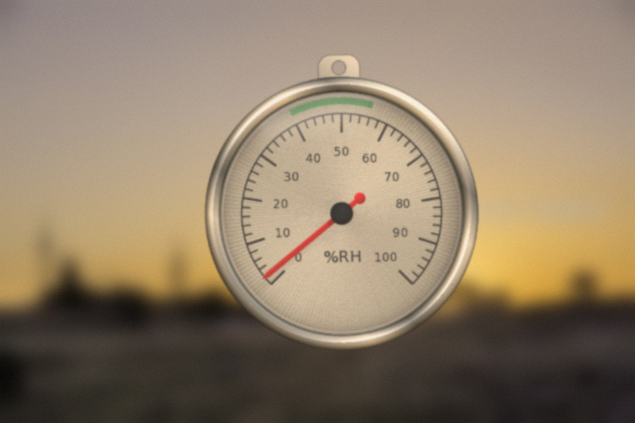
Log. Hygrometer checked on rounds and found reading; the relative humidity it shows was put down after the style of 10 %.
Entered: 2 %
